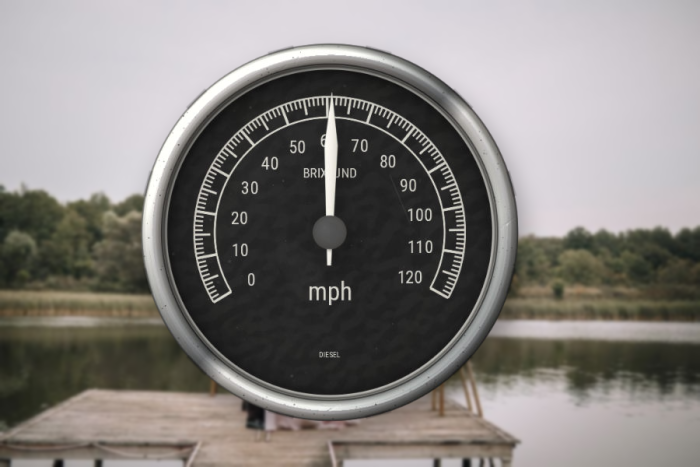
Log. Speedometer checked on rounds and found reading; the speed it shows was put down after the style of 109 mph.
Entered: 61 mph
